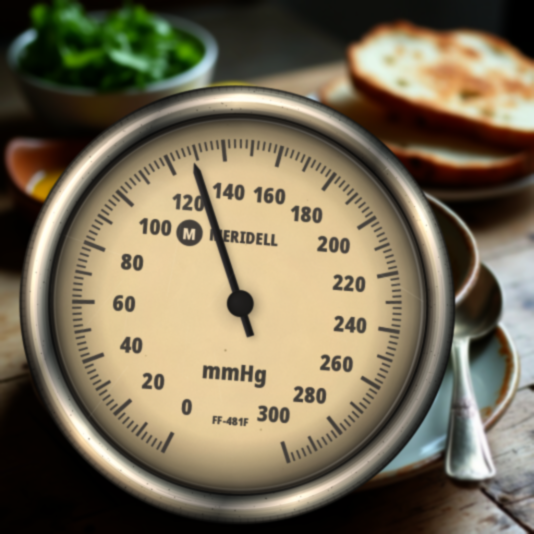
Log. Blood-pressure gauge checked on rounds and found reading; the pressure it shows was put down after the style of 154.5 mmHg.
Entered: 128 mmHg
